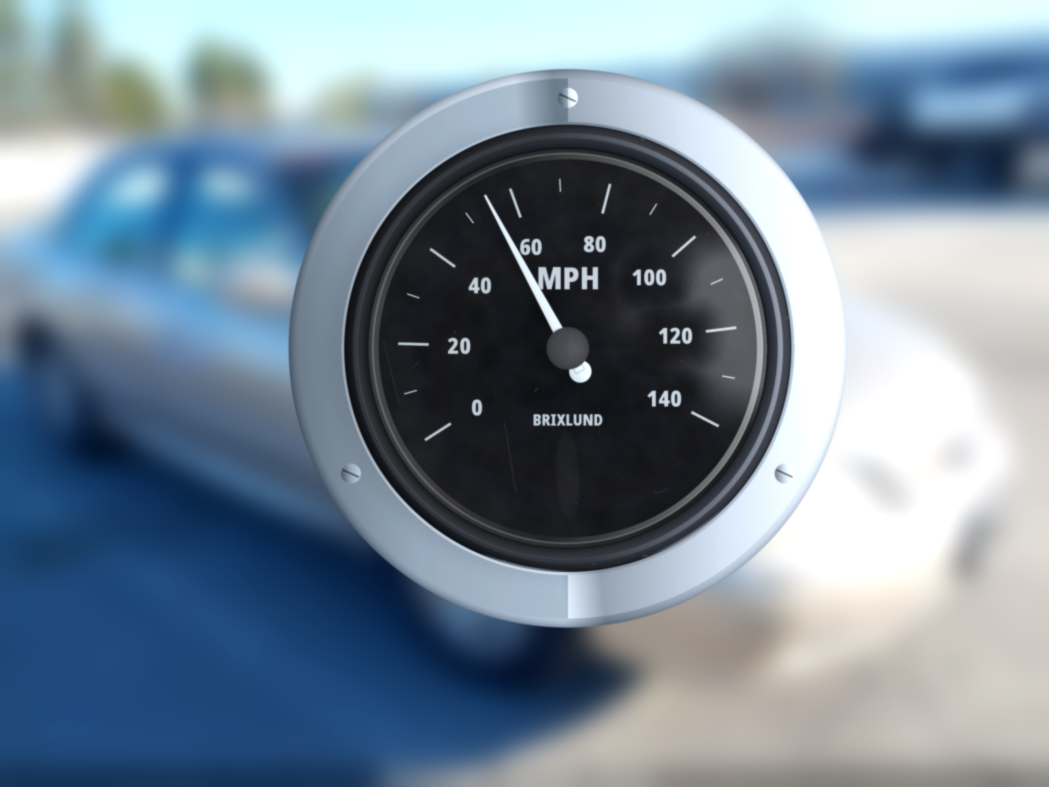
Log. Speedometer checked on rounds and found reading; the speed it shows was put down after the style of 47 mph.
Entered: 55 mph
